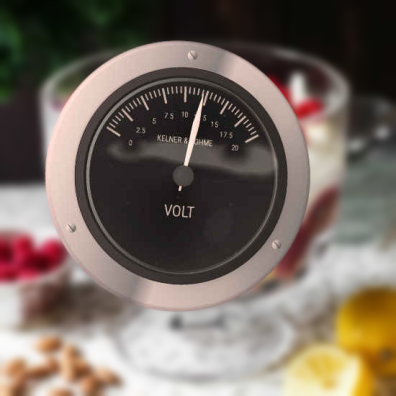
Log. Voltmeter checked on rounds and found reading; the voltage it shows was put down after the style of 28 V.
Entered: 12 V
